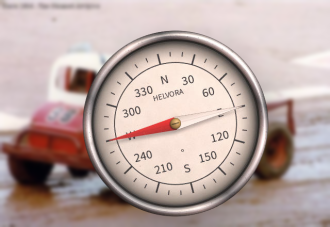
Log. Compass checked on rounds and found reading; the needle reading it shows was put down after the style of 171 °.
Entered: 270 °
